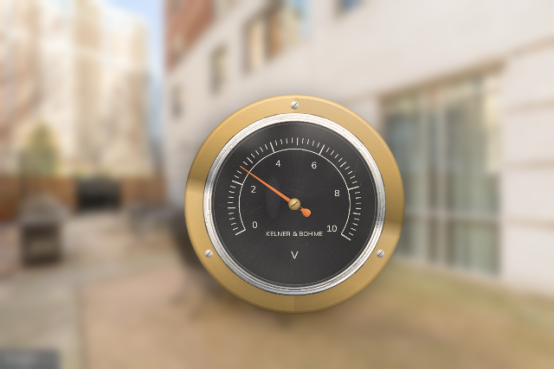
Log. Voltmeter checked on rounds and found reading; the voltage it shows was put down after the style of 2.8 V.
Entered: 2.6 V
